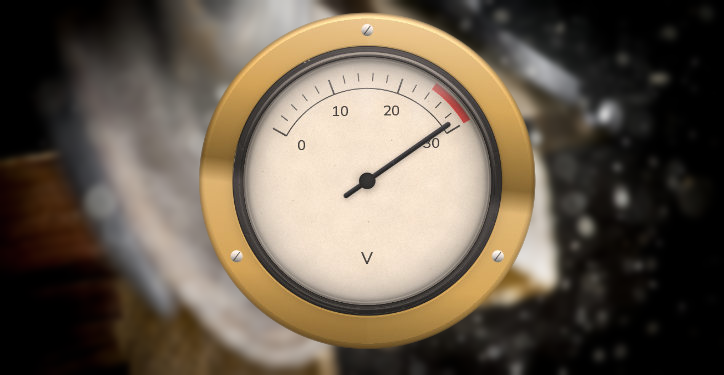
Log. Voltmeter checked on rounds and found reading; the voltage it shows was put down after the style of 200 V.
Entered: 29 V
